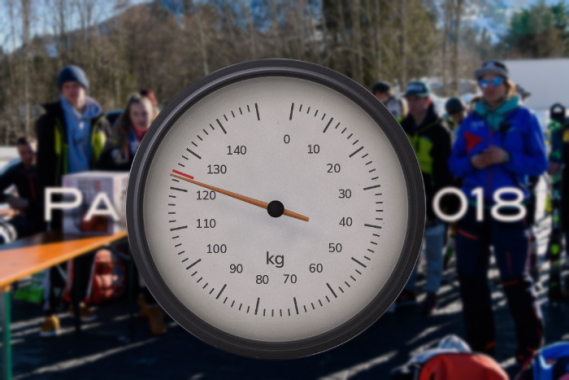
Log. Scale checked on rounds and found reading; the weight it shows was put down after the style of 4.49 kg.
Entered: 123 kg
